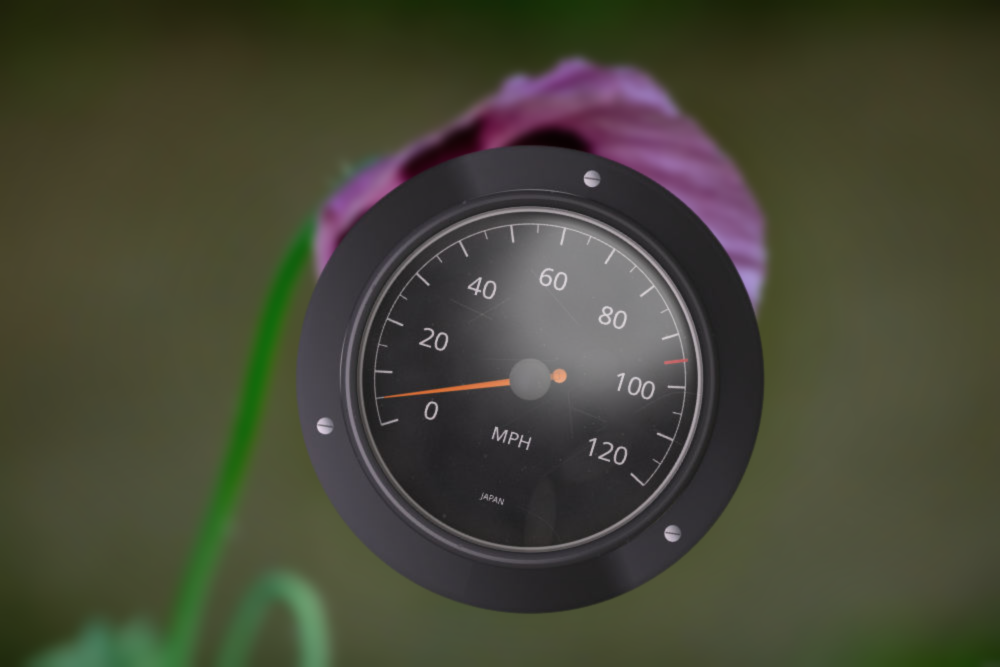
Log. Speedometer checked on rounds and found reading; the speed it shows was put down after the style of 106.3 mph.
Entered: 5 mph
